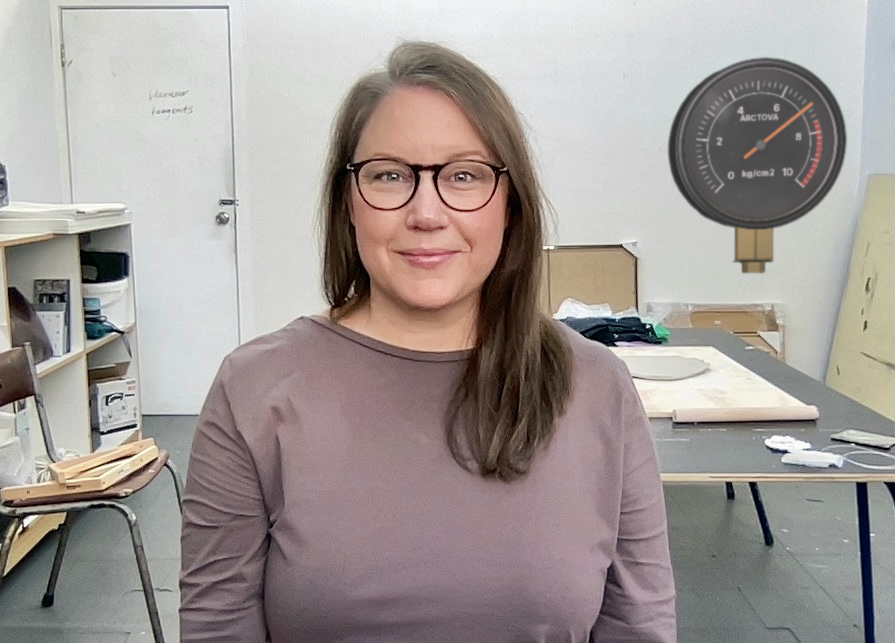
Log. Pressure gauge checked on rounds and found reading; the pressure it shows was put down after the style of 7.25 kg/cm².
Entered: 7 kg/cm²
